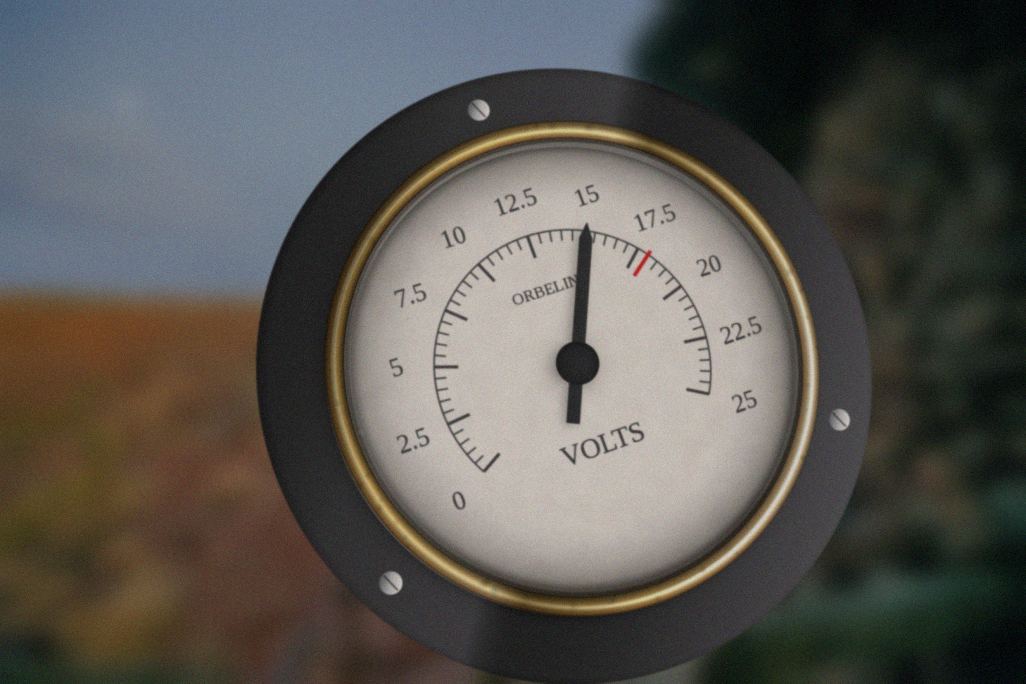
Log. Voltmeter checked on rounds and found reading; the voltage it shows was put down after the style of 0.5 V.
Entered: 15 V
